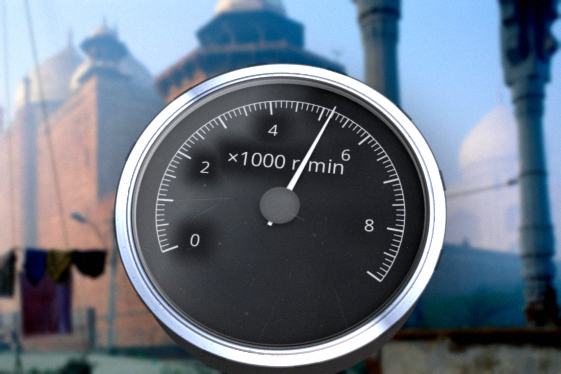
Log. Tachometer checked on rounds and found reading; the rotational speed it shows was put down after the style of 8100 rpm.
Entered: 5200 rpm
